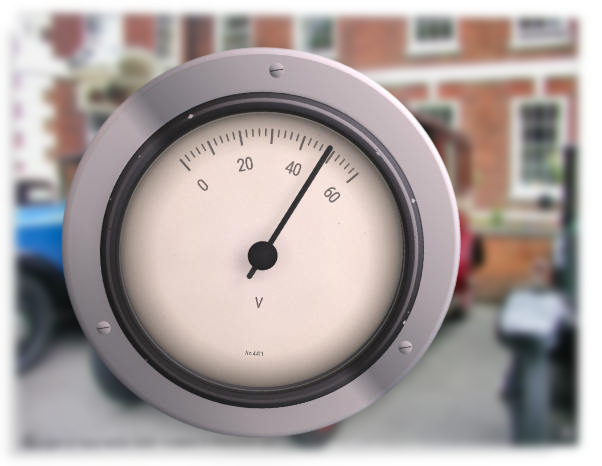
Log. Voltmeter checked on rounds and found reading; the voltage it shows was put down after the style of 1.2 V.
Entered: 48 V
